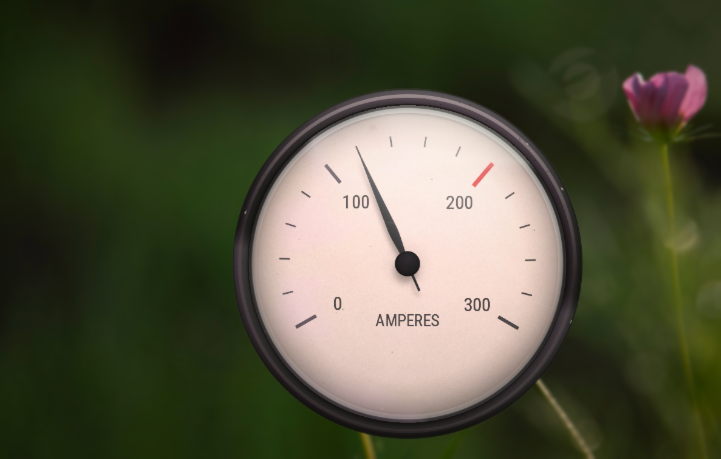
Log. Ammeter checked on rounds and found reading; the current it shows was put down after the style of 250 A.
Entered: 120 A
